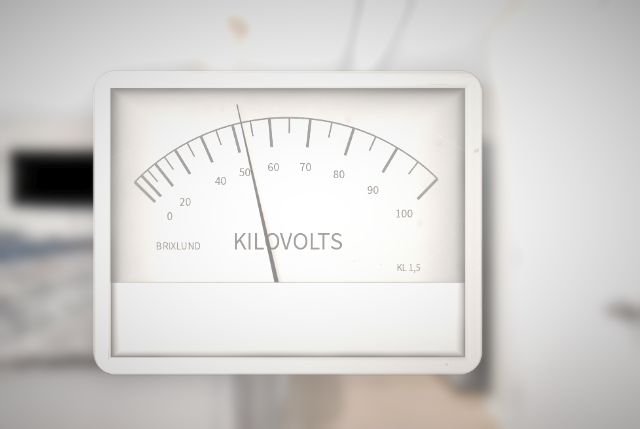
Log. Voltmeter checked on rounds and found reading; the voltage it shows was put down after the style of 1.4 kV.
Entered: 52.5 kV
